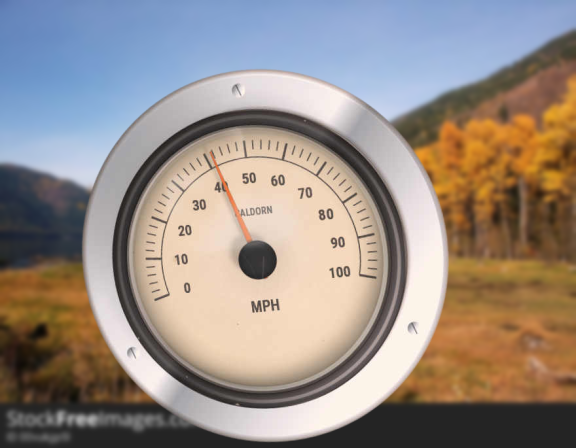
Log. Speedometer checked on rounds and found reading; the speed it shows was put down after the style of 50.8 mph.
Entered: 42 mph
